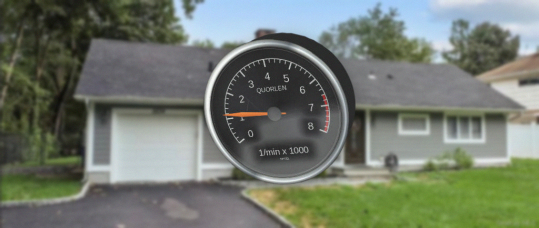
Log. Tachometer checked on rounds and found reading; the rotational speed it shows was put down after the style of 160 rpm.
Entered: 1200 rpm
